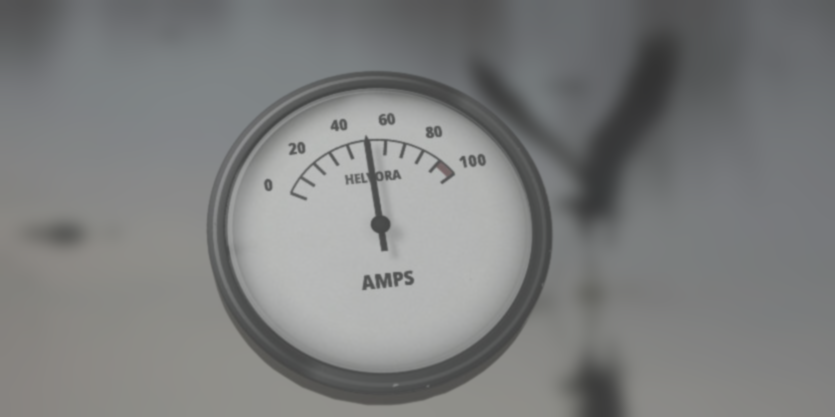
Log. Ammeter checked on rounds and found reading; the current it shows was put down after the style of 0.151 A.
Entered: 50 A
